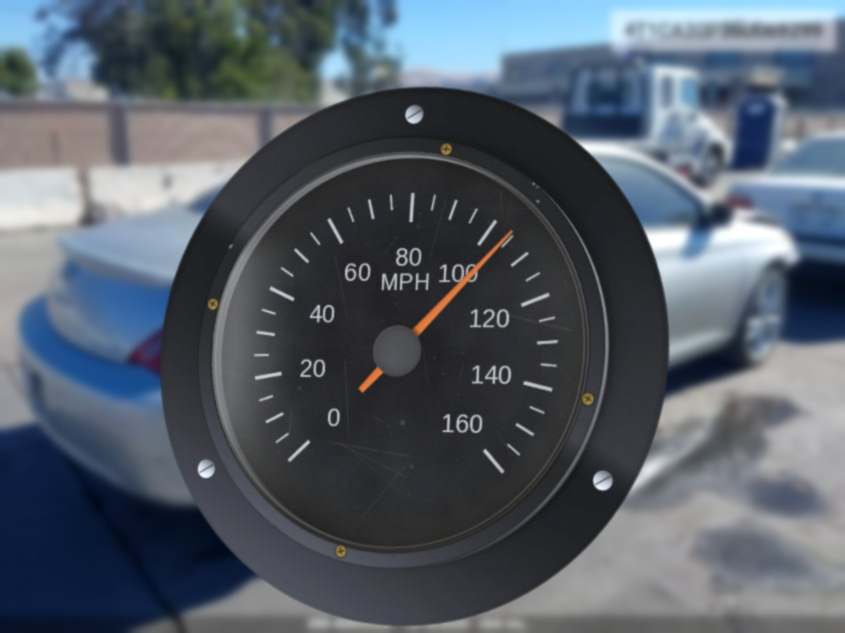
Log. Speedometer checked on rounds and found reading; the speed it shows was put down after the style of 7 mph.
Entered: 105 mph
